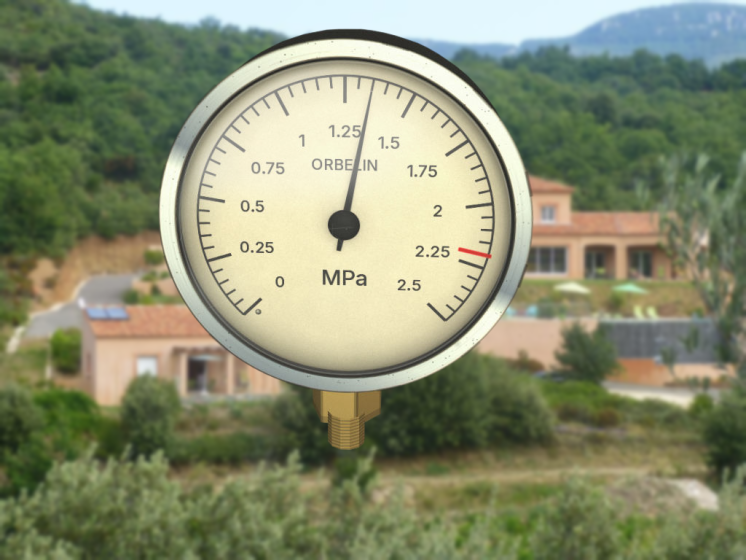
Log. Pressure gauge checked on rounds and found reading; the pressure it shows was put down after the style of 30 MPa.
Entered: 1.35 MPa
